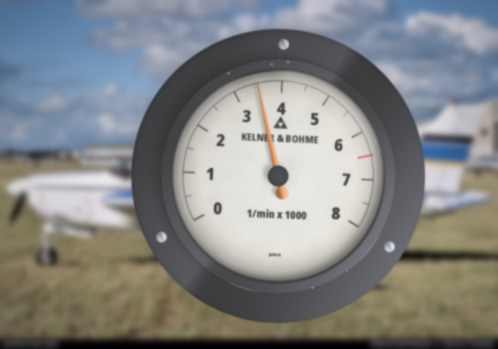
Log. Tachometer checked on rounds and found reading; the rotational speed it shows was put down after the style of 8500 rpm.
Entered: 3500 rpm
